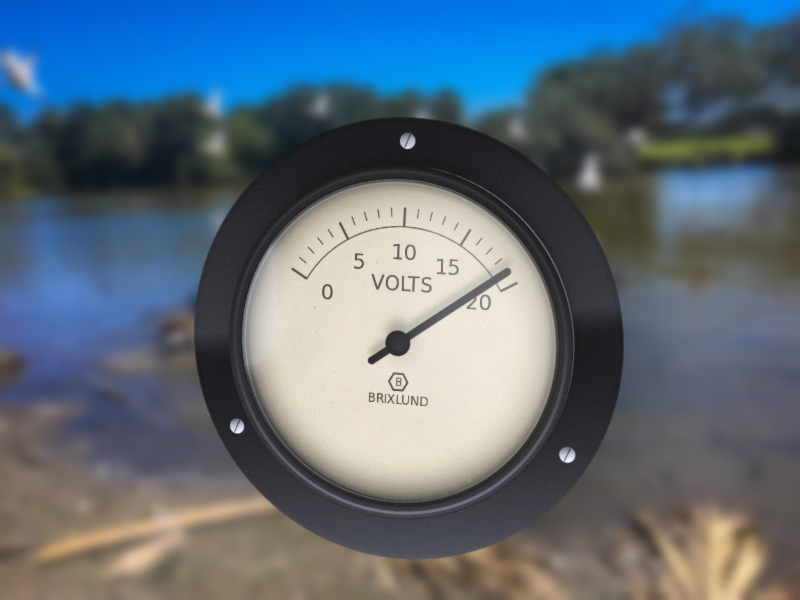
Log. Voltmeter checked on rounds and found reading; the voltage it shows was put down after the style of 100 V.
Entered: 19 V
